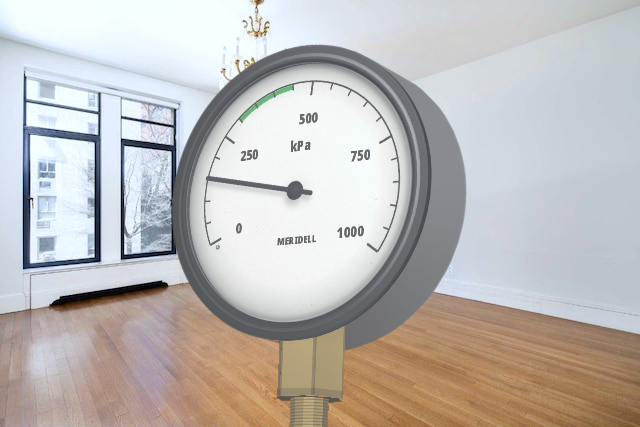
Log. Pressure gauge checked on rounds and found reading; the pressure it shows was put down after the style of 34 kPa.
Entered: 150 kPa
